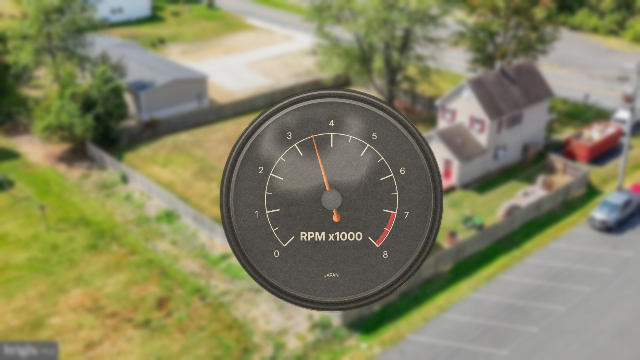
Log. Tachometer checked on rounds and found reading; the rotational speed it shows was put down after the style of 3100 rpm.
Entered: 3500 rpm
